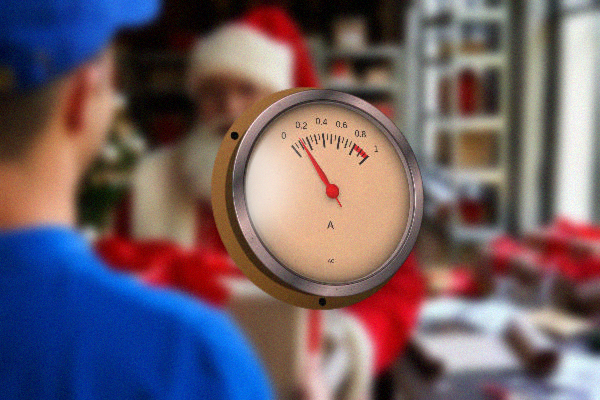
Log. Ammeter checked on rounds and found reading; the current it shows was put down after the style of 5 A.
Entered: 0.1 A
